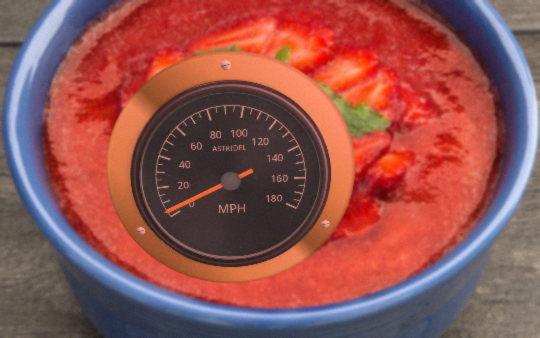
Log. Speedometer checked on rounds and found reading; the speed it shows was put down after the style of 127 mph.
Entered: 5 mph
